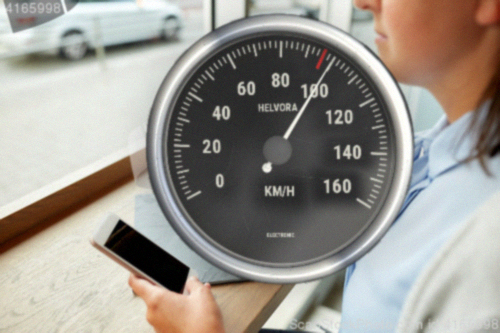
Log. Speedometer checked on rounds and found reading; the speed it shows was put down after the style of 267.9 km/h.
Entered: 100 km/h
